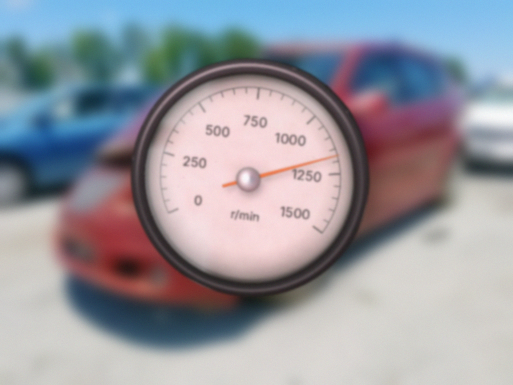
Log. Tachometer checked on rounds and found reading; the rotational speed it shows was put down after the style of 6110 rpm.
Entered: 1175 rpm
